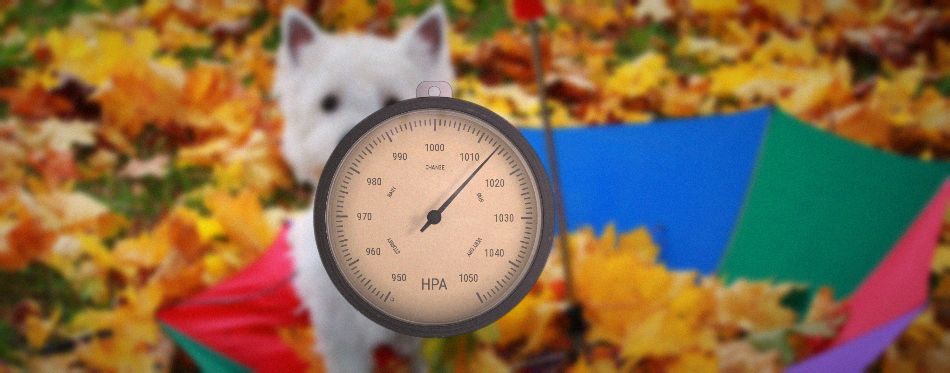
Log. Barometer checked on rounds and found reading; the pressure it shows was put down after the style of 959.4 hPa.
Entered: 1014 hPa
